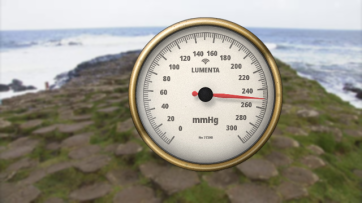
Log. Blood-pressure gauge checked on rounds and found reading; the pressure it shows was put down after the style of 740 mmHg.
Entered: 250 mmHg
